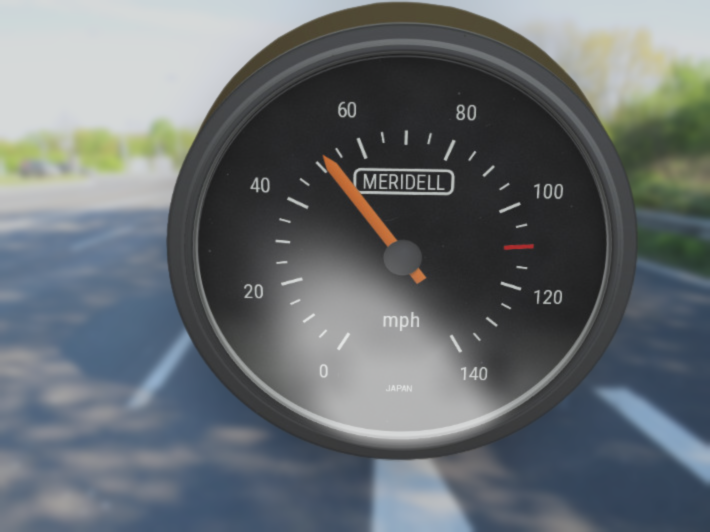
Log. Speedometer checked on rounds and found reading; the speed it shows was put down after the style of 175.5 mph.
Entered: 52.5 mph
